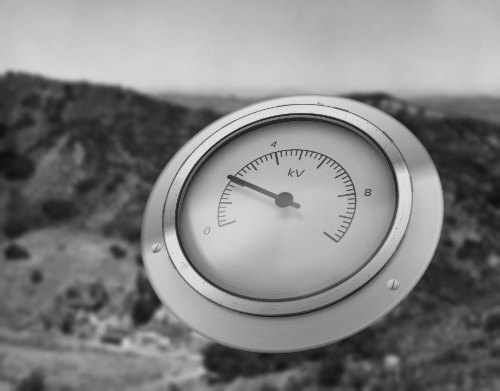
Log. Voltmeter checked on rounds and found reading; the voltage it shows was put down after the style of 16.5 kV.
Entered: 2 kV
